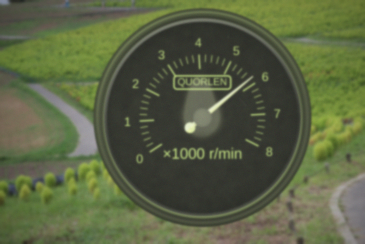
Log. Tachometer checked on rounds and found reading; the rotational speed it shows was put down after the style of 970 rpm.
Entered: 5800 rpm
